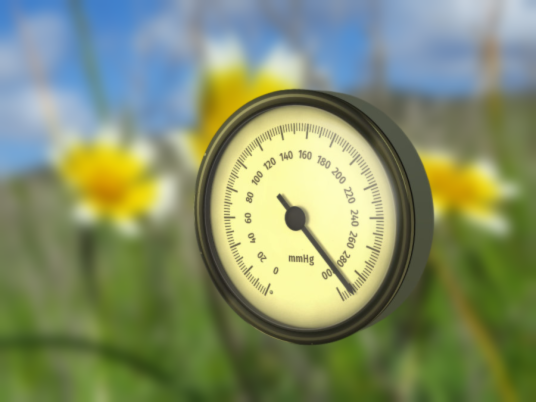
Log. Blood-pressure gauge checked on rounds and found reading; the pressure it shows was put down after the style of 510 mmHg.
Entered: 290 mmHg
